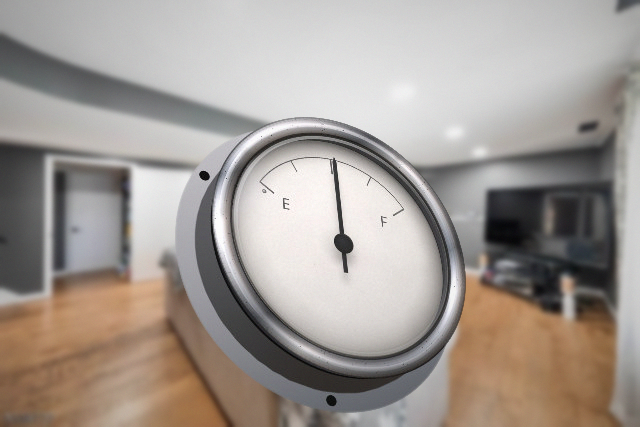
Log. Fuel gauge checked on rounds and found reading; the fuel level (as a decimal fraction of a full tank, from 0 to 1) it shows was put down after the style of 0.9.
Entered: 0.5
